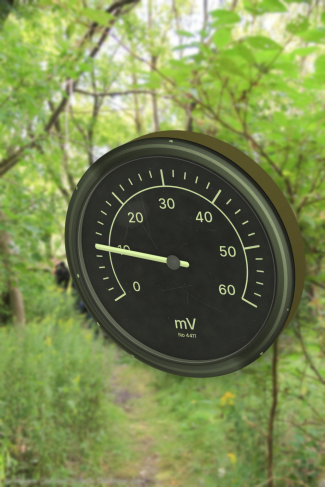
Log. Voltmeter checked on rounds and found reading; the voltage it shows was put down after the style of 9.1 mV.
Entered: 10 mV
